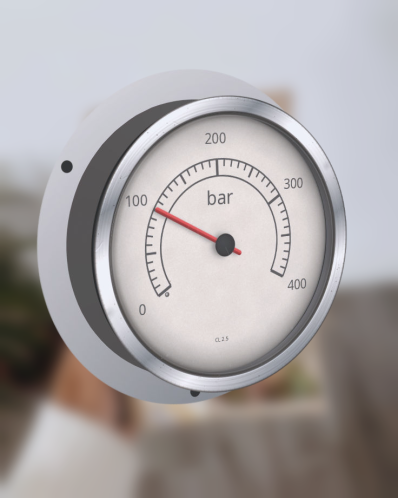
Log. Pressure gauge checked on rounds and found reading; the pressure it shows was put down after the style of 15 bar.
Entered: 100 bar
